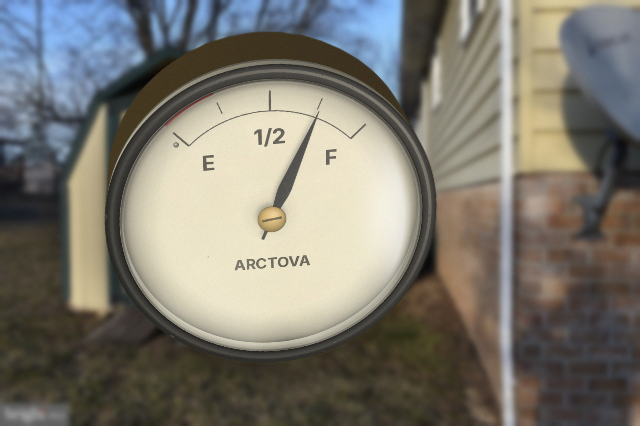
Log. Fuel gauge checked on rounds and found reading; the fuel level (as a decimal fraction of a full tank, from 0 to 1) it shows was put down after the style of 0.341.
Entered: 0.75
